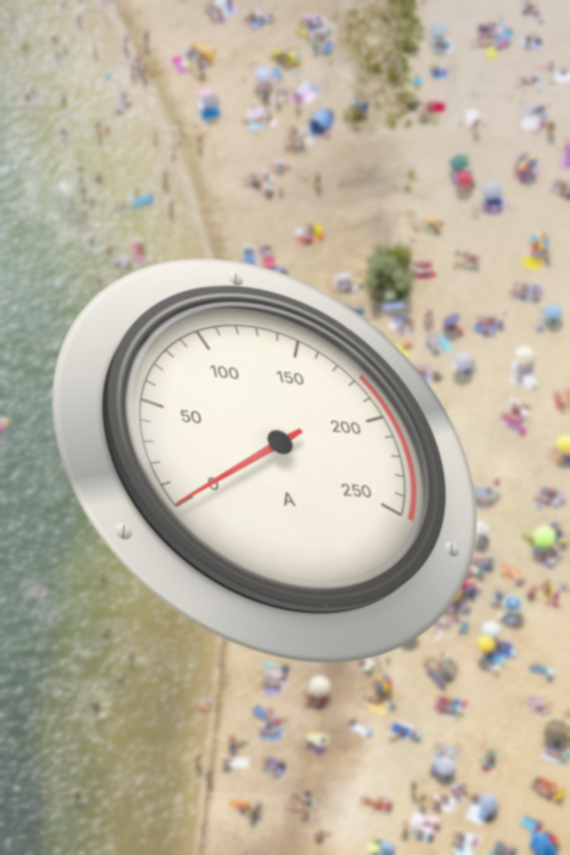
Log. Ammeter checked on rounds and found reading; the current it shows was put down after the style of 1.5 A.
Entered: 0 A
